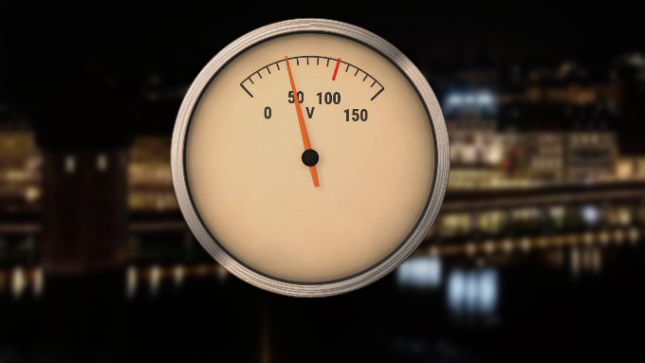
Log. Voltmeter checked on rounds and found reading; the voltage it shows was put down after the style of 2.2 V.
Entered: 50 V
